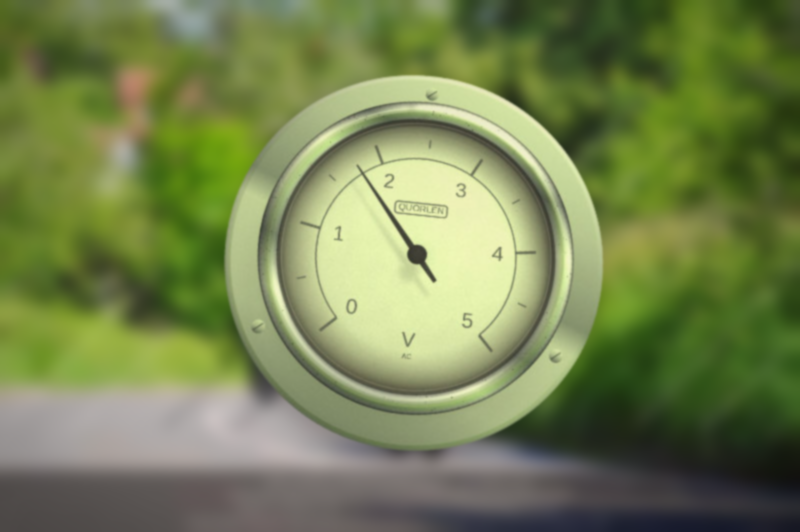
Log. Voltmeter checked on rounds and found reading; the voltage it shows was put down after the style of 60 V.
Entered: 1.75 V
